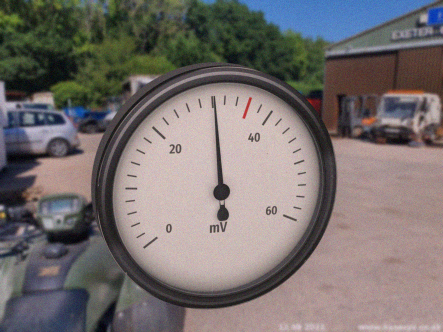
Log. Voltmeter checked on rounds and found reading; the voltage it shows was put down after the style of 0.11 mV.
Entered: 30 mV
